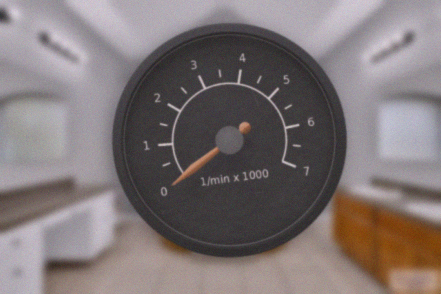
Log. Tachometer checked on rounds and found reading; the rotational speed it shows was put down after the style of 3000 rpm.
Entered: 0 rpm
